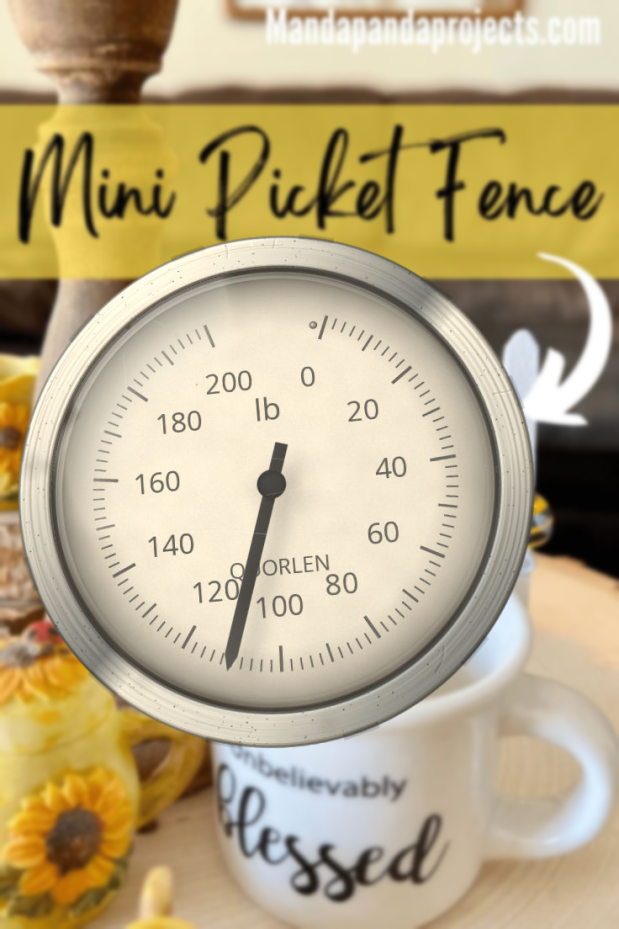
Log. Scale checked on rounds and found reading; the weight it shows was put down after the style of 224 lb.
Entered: 110 lb
